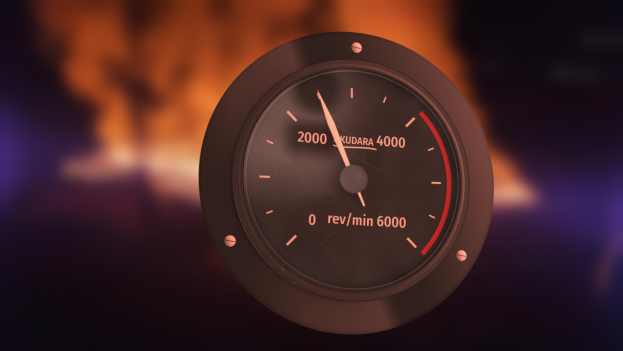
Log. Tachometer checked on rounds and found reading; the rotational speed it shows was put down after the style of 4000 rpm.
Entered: 2500 rpm
